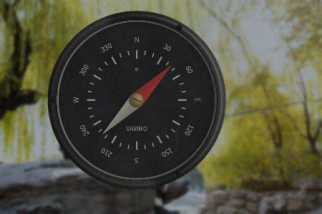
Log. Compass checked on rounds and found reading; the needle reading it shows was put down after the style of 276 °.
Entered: 45 °
